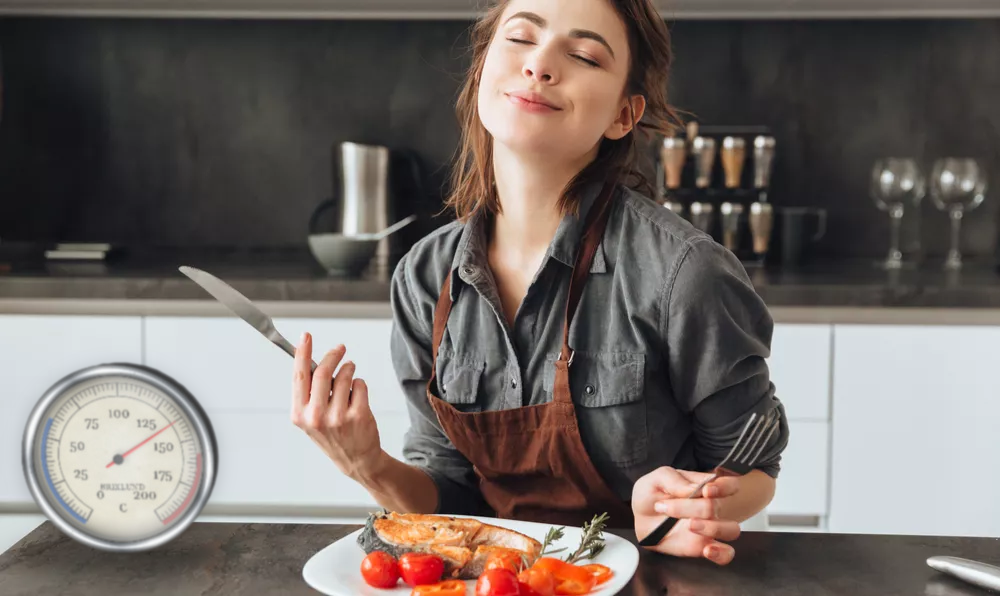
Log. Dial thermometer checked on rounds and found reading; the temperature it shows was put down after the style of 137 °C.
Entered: 137.5 °C
